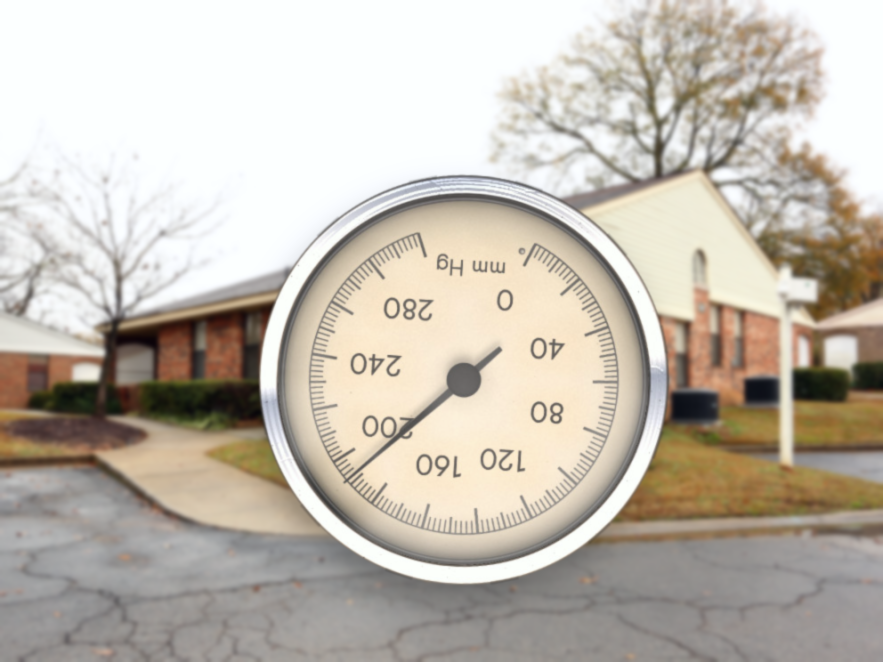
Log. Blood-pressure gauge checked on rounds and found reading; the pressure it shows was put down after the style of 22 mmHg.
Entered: 192 mmHg
